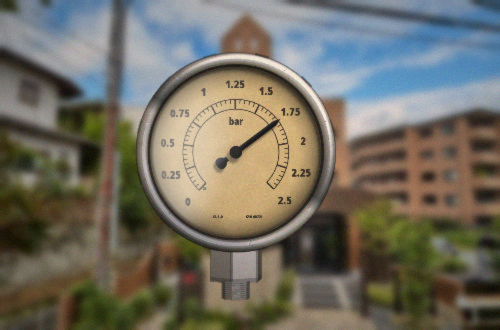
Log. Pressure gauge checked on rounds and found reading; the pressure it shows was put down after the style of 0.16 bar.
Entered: 1.75 bar
